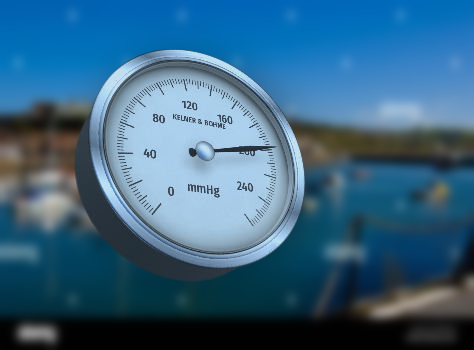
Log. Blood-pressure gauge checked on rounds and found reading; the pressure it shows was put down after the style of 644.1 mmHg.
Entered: 200 mmHg
